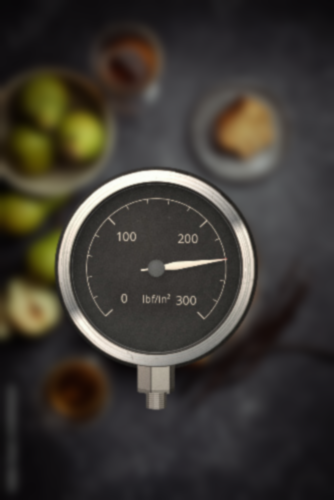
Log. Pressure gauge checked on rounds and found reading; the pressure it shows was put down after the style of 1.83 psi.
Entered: 240 psi
